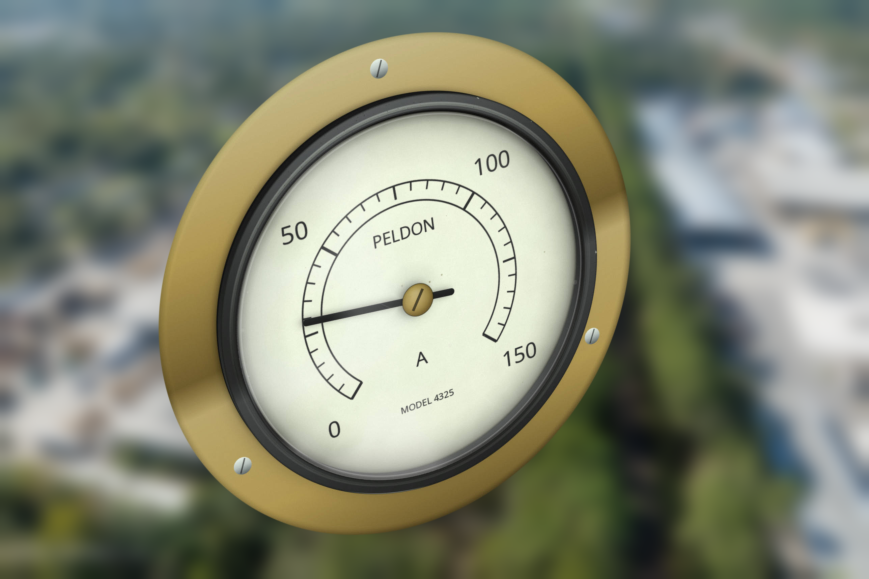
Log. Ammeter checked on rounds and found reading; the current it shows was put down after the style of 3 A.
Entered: 30 A
